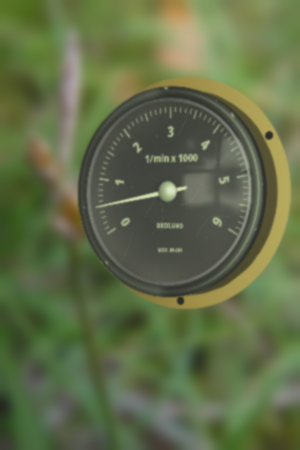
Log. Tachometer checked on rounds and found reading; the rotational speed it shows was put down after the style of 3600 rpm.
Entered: 500 rpm
